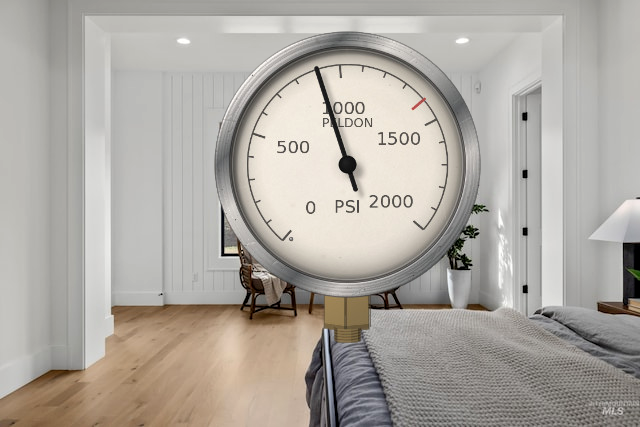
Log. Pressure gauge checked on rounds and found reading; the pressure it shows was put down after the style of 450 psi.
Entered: 900 psi
